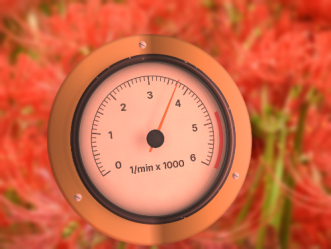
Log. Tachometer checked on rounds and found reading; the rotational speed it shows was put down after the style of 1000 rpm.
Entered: 3700 rpm
